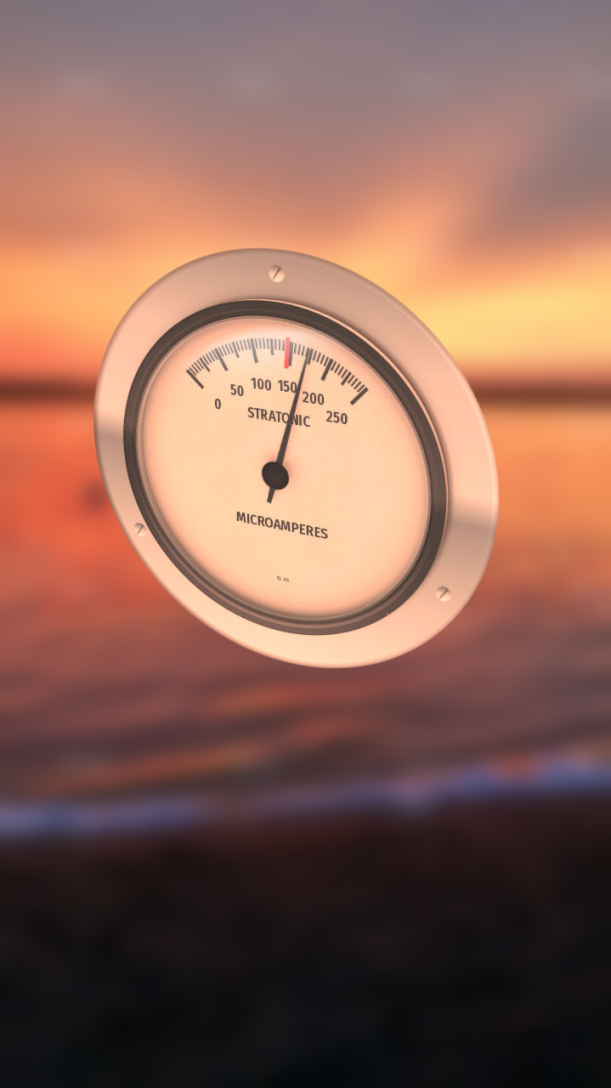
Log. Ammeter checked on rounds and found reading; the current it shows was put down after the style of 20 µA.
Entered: 175 µA
